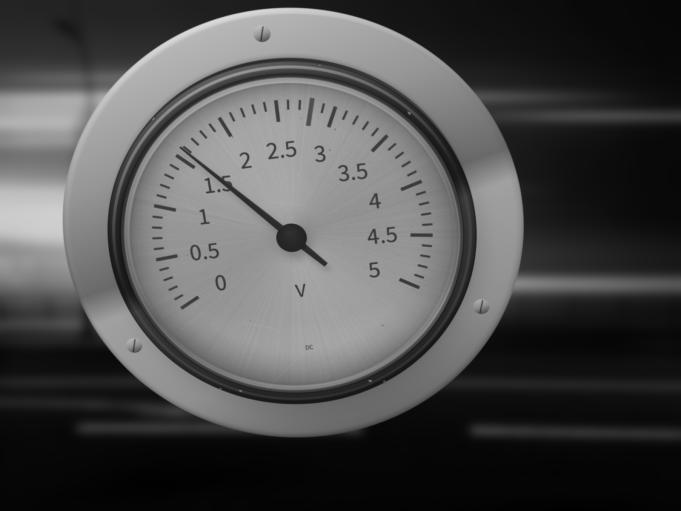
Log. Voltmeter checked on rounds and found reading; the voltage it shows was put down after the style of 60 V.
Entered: 1.6 V
